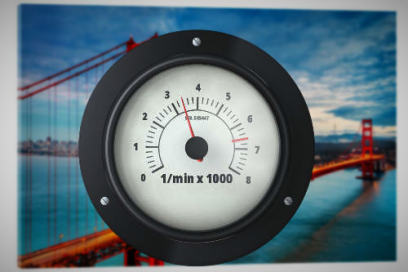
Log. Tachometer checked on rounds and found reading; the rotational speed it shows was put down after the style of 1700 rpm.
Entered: 3400 rpm
